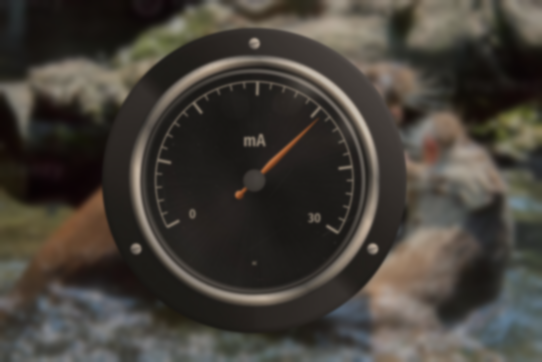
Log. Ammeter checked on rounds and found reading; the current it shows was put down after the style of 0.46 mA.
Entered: 20.5 mA
